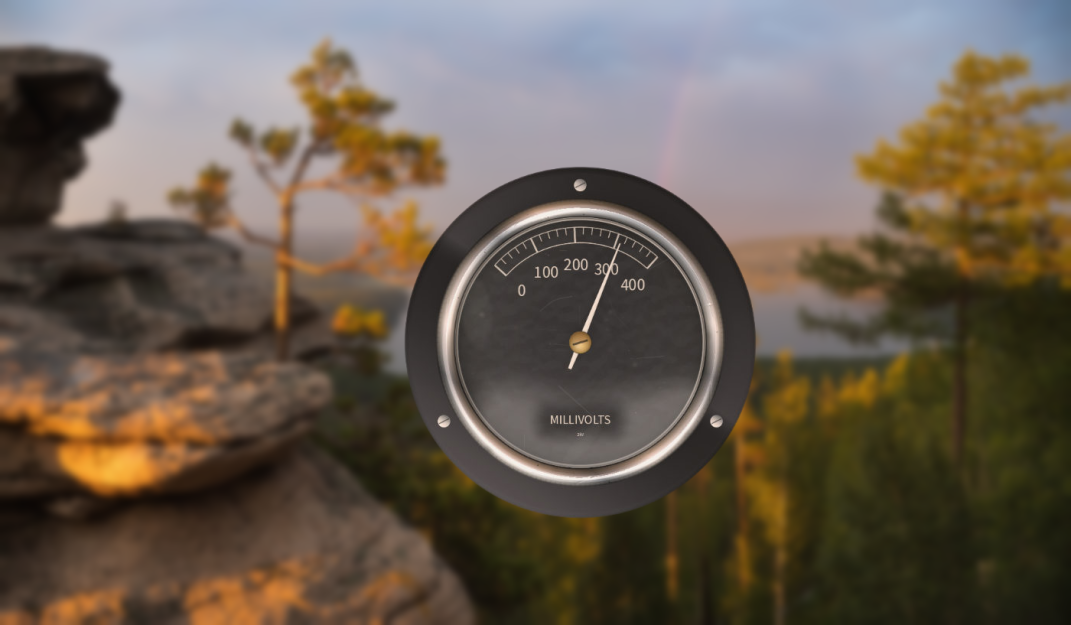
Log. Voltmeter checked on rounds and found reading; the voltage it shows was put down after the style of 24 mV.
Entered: 310 mV
